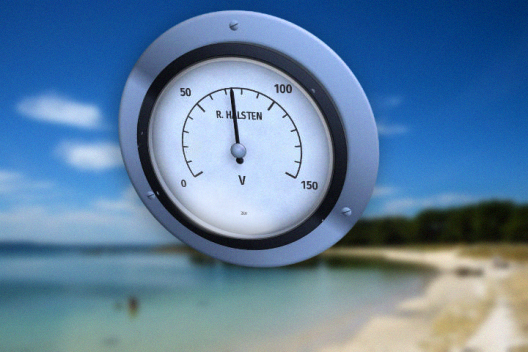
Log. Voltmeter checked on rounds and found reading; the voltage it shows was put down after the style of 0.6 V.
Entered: 75 V
